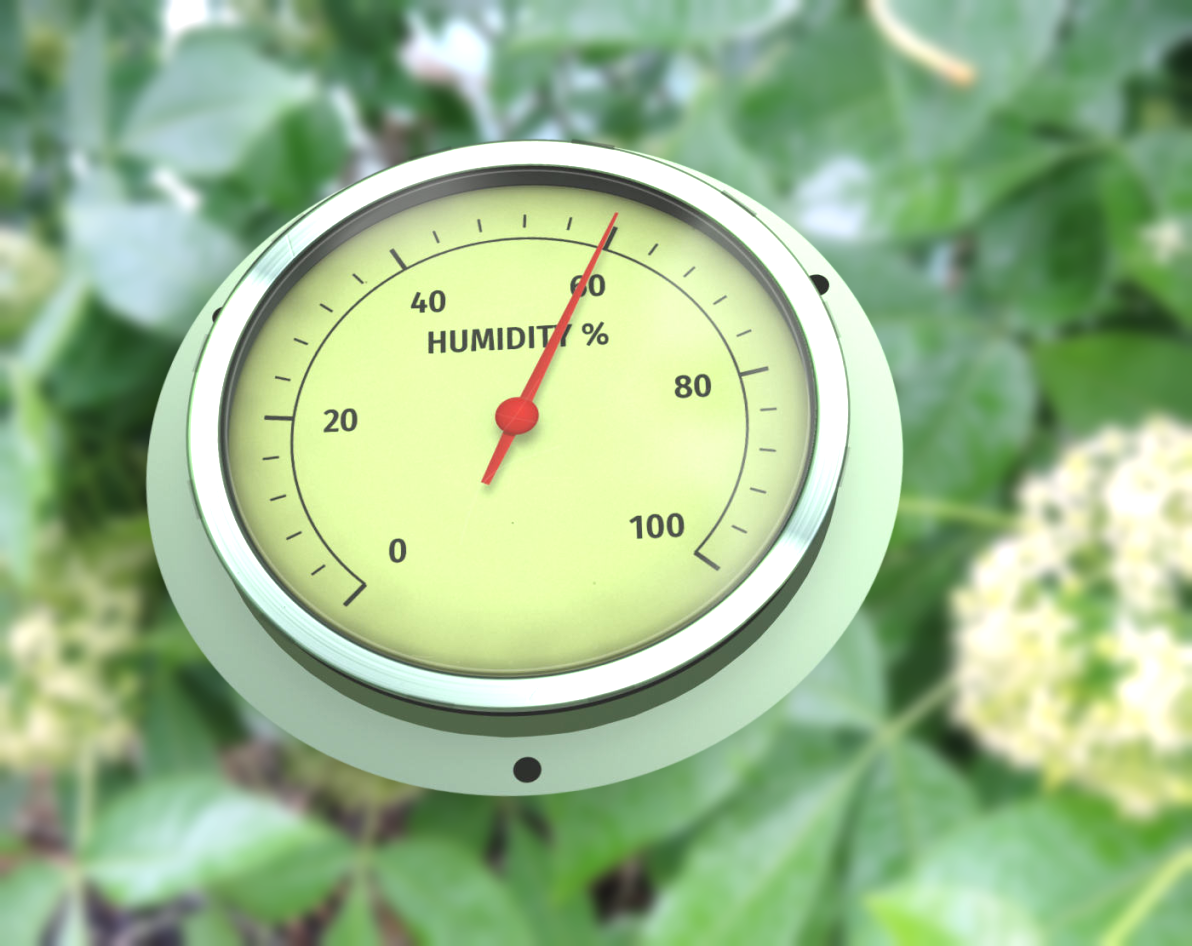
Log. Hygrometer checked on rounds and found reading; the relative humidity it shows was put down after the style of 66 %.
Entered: 60 %
